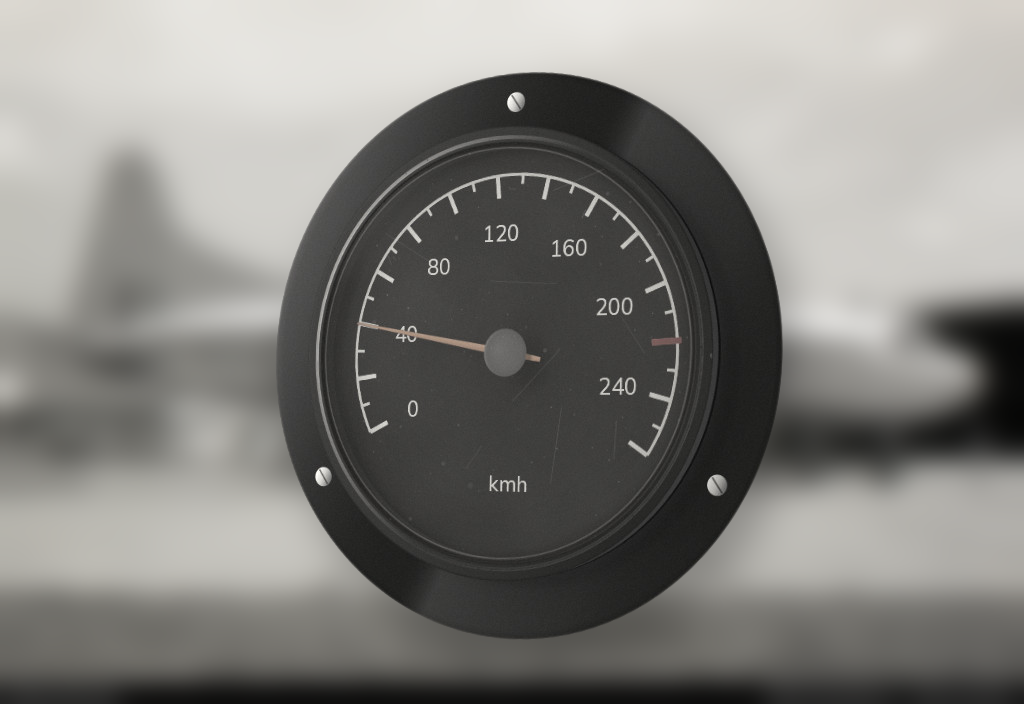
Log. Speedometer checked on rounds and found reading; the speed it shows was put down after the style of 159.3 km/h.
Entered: 40 km/h
